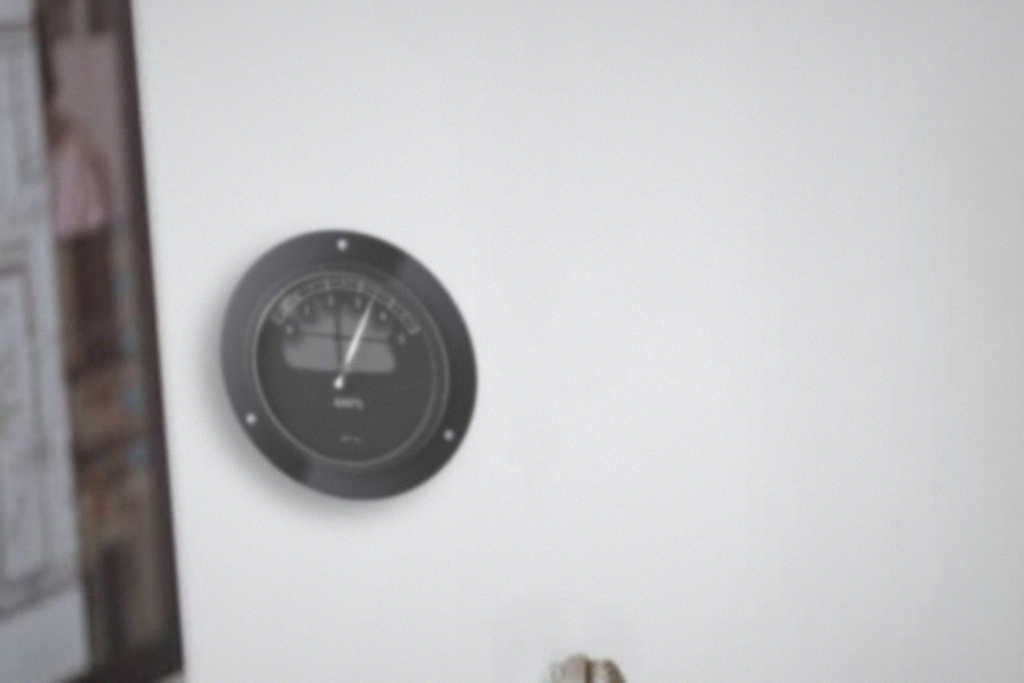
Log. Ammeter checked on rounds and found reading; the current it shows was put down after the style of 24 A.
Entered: 3.5 A
